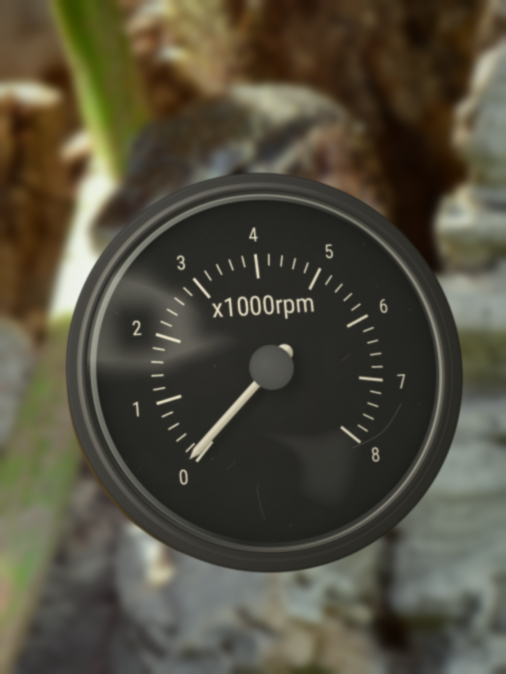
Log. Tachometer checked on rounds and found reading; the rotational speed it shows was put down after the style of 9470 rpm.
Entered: 100 rpm
